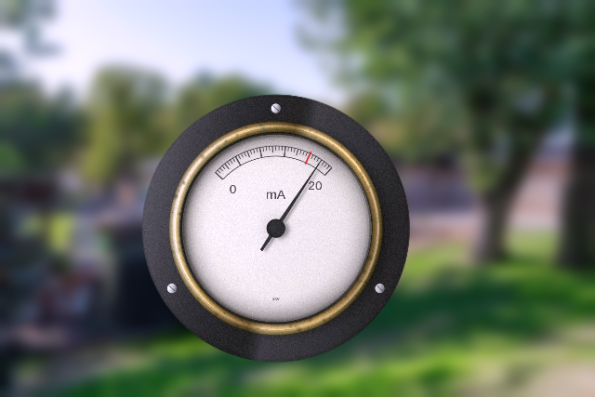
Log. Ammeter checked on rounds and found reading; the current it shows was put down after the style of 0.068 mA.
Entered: 18 mA
